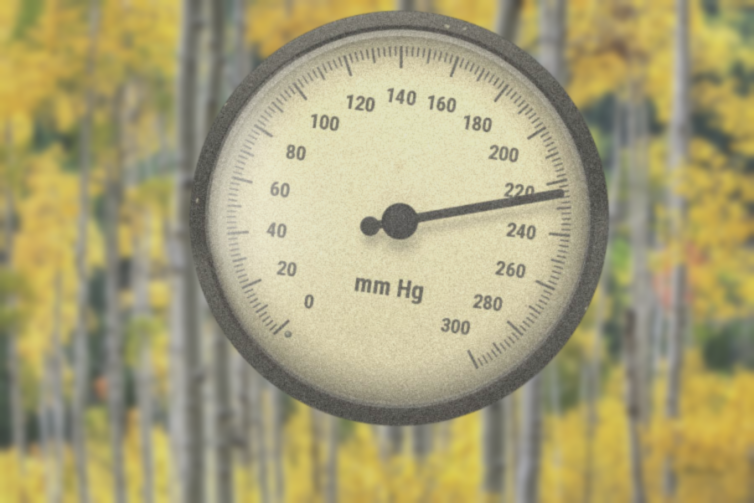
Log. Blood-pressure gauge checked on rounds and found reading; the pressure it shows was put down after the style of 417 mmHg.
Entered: 224 mmHg
